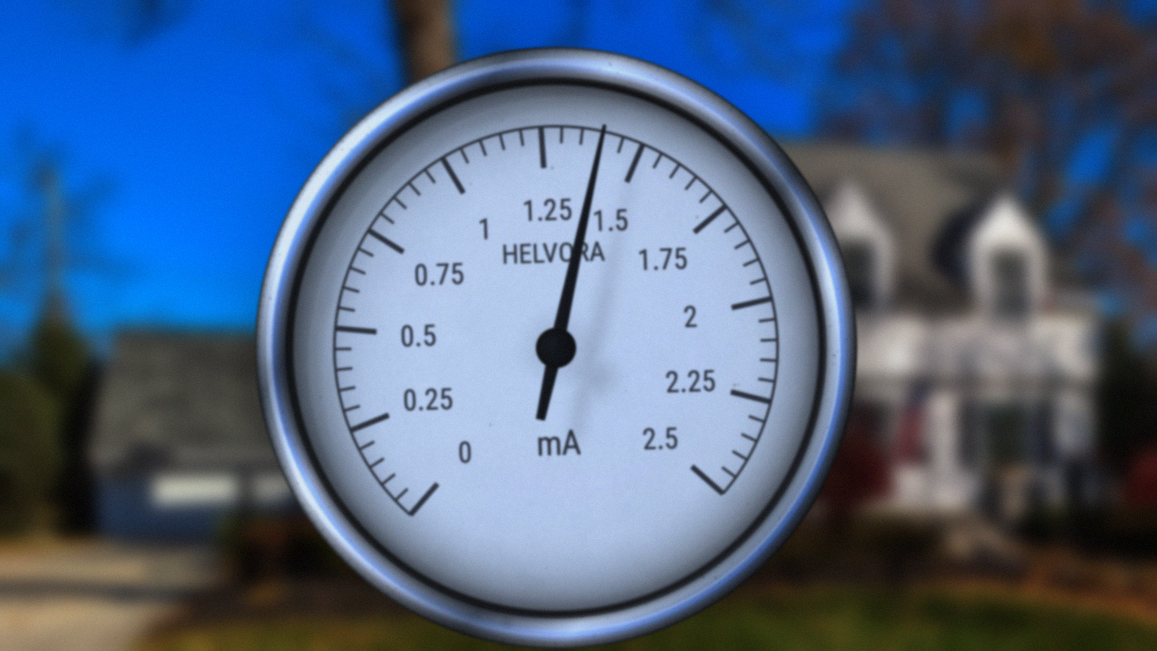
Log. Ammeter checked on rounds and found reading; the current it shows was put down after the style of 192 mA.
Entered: 1.4 mA
